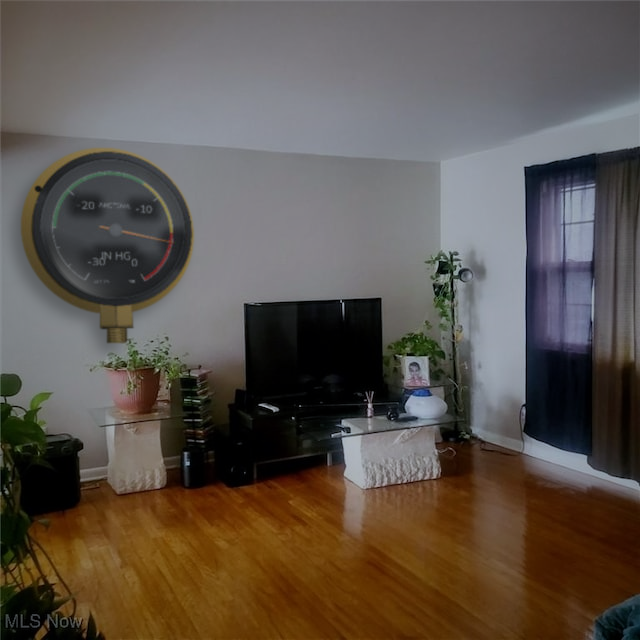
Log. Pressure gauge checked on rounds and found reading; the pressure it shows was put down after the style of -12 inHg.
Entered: -5 inHg
